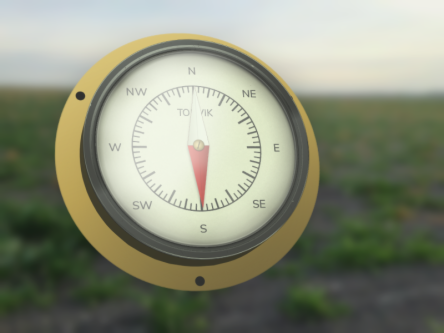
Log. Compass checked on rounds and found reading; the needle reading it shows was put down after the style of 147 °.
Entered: 180 °
